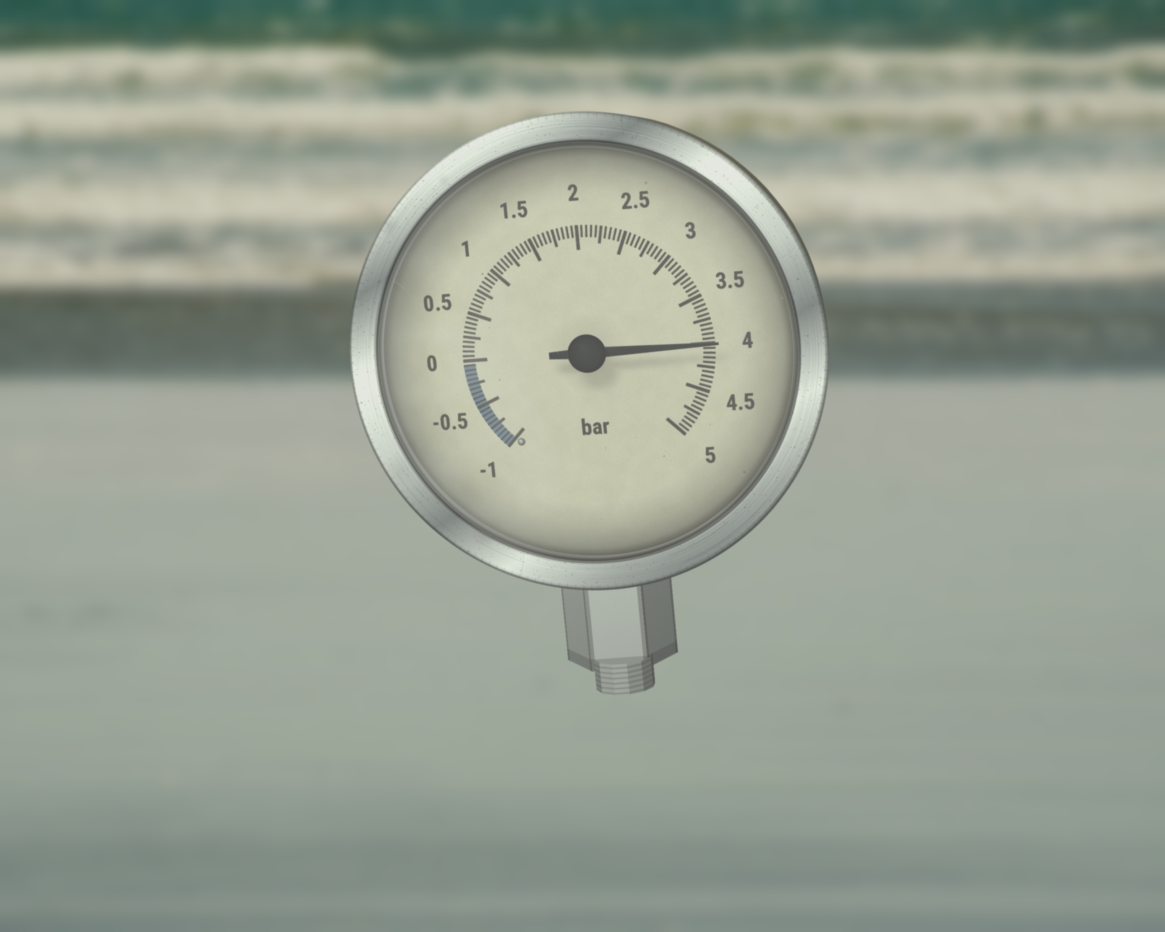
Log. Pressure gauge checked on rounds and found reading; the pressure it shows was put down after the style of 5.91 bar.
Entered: 4 bar
